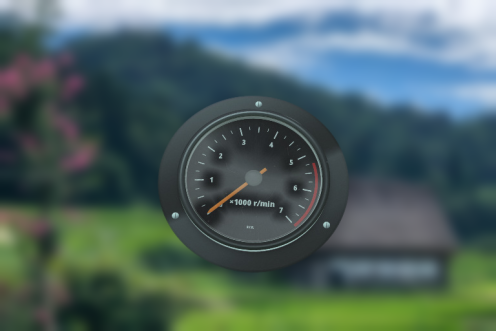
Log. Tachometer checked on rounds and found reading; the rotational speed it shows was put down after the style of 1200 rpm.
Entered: 0 rpm
